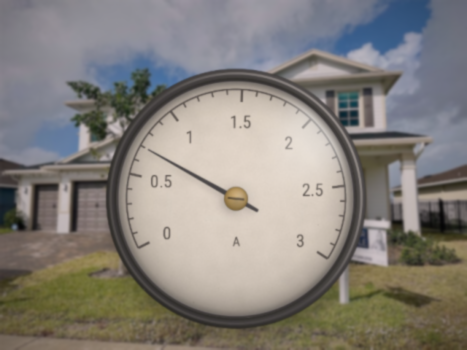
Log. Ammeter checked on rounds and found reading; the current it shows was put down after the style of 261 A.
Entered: 0.7 A
